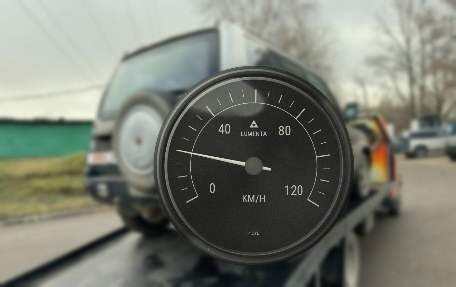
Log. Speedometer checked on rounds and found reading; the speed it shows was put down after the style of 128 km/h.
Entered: 20 km/h
